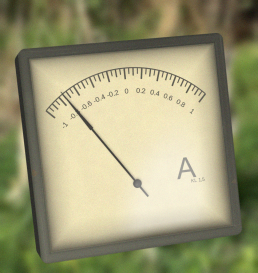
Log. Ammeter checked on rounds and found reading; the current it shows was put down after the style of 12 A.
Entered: -0.75 A
